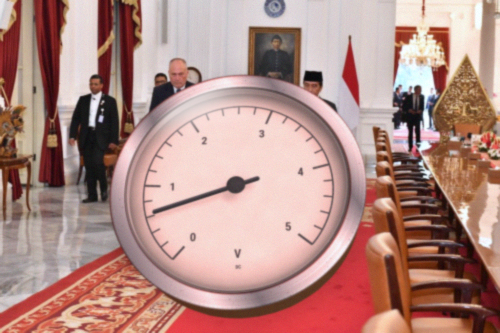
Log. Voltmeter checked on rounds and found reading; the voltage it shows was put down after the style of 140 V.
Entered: 0.6 V
